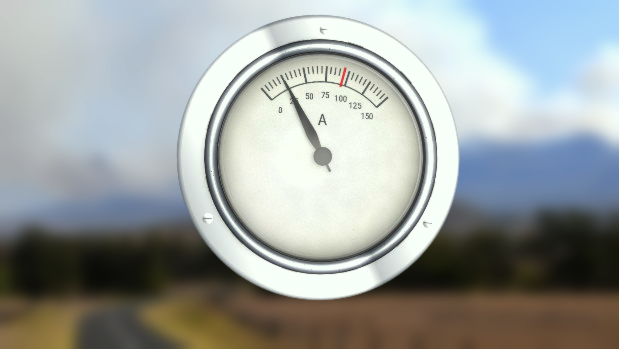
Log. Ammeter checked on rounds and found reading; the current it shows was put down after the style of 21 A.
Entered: 25 A
